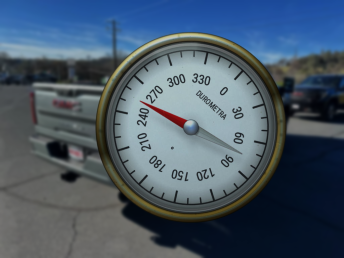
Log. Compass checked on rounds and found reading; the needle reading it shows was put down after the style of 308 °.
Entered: 255 °
